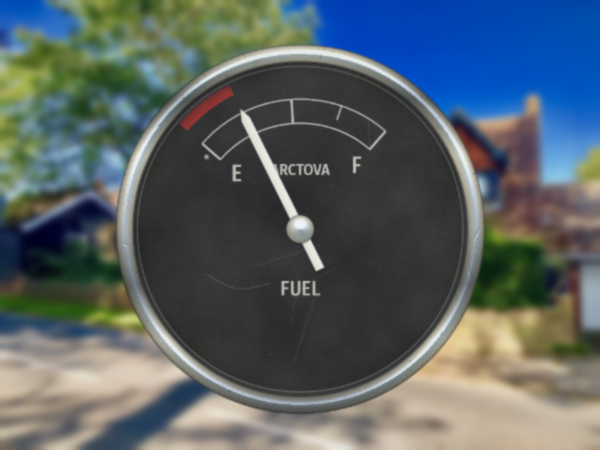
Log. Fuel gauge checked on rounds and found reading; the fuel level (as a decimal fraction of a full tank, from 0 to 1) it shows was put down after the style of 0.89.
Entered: 0.25
